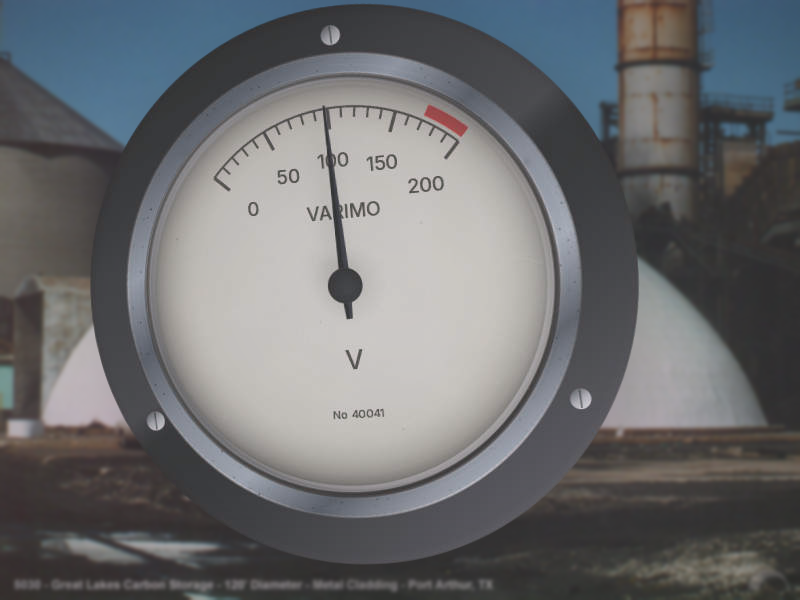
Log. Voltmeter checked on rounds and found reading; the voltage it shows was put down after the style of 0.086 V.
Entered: 100 V
